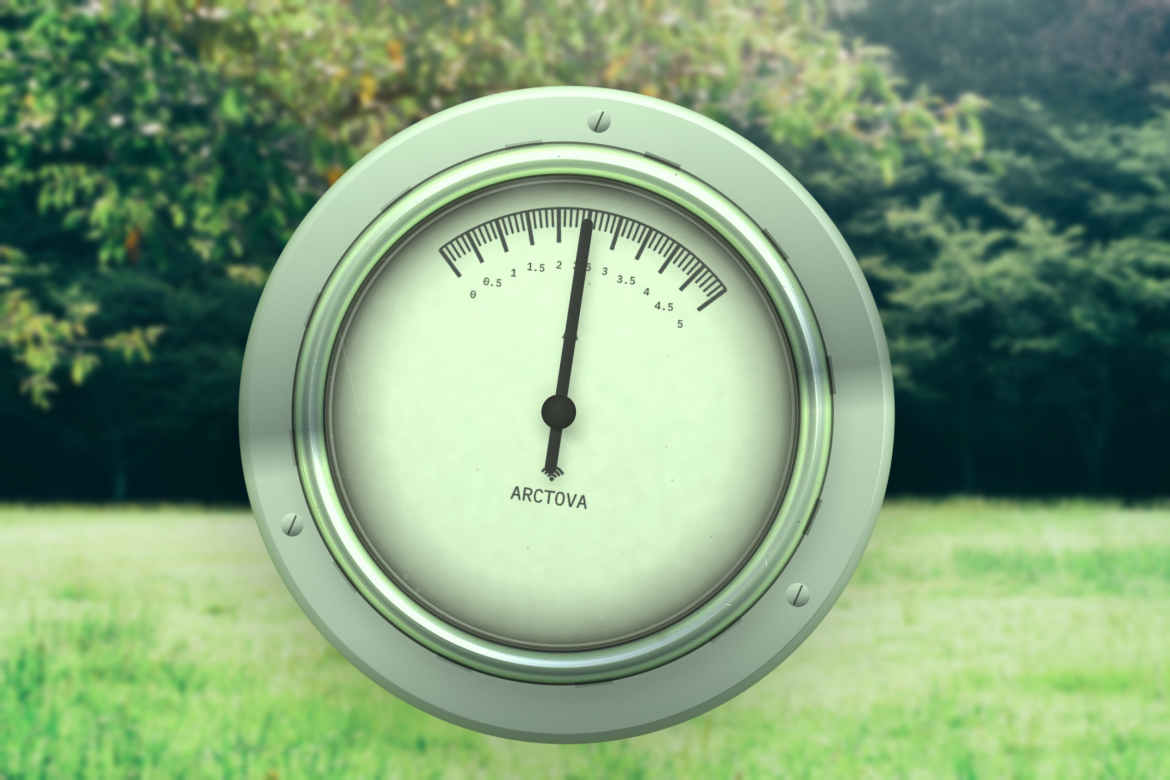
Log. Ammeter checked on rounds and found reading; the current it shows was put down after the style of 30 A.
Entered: 2.5 A
